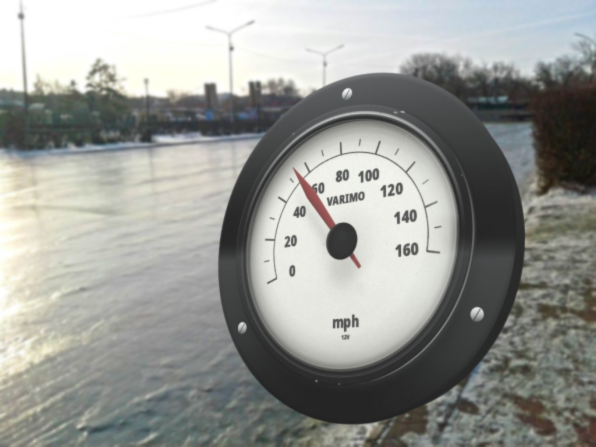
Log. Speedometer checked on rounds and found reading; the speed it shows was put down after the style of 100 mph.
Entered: 55 mph
